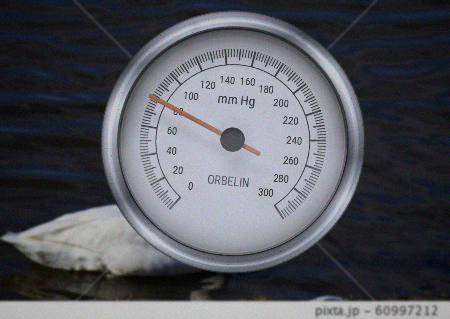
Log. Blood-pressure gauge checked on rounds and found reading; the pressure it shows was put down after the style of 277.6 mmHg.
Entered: 80 mmHg
